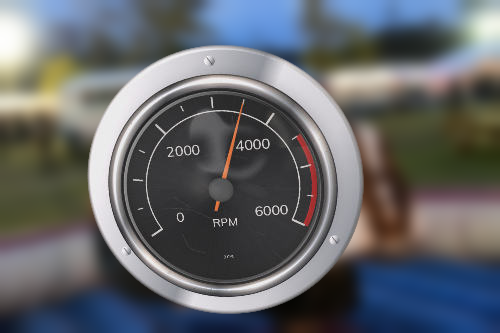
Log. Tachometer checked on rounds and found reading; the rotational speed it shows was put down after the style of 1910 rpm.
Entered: 3500 rpm
